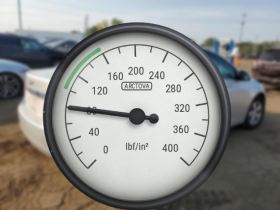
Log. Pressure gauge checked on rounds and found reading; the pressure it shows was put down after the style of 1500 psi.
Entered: 80 psi
